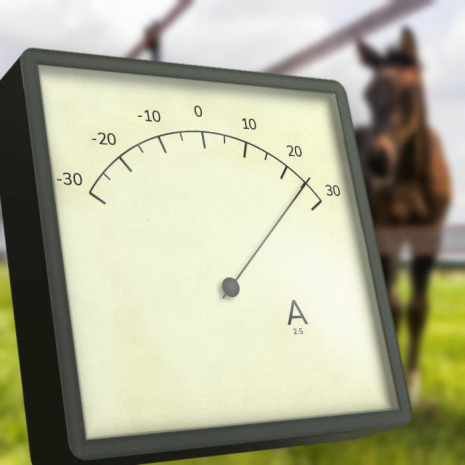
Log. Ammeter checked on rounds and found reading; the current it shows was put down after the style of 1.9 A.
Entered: 25 A
